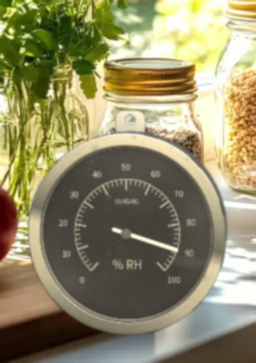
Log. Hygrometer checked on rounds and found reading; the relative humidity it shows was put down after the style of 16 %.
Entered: 90 %
